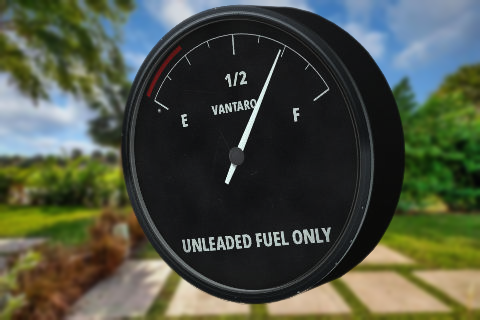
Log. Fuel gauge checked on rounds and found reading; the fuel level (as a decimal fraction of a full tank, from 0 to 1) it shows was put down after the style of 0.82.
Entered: 0.75
